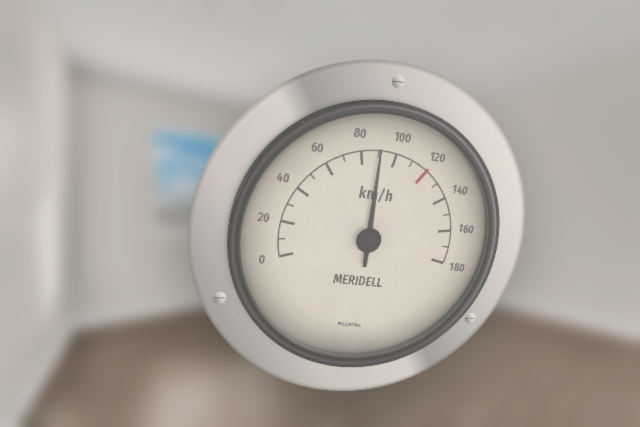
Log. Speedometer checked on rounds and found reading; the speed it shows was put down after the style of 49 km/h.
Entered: 90 km/h
